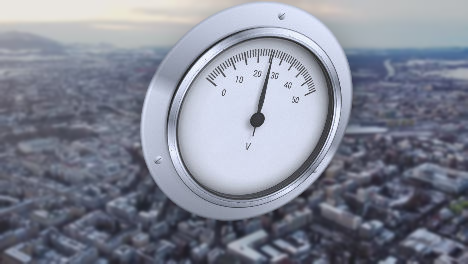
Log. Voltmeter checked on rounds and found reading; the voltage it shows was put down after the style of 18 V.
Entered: 25 V
